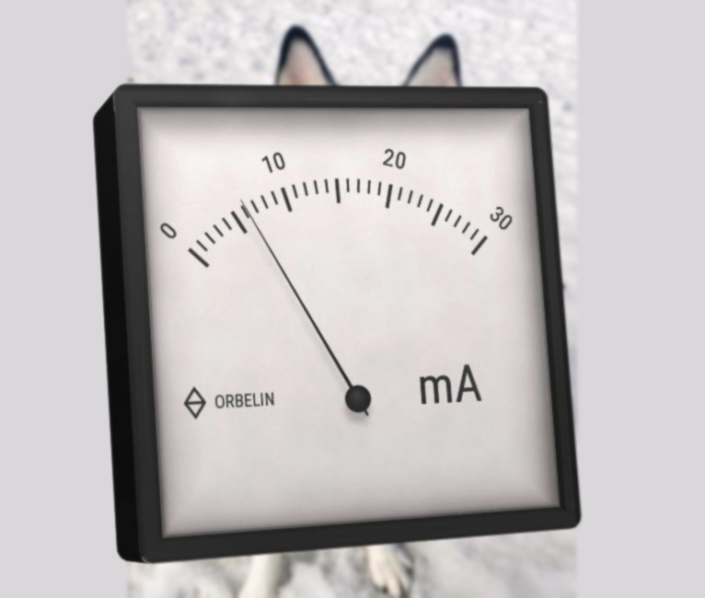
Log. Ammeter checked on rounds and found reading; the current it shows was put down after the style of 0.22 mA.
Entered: 6 mA
